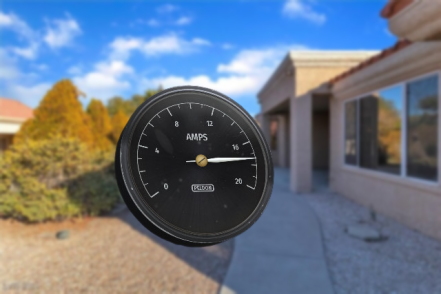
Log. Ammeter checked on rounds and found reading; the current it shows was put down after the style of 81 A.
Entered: 17.5 A
